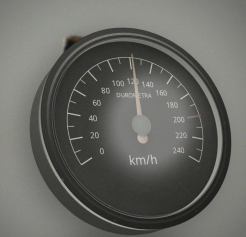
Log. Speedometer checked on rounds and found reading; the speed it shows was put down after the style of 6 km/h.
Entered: 120 km/h
